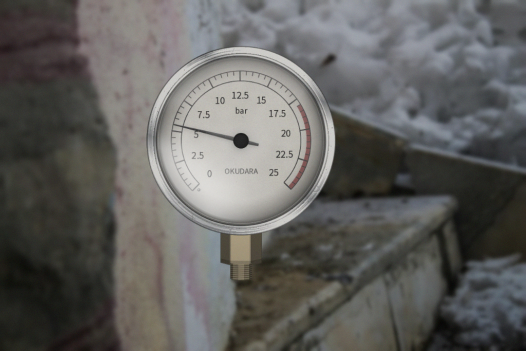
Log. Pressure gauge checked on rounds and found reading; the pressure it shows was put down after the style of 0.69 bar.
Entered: 5.5 bar
